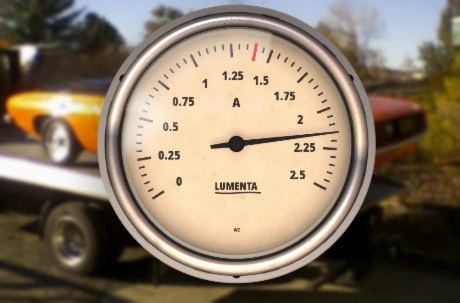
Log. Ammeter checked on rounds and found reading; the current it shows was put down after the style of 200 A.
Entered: 2.15 A
